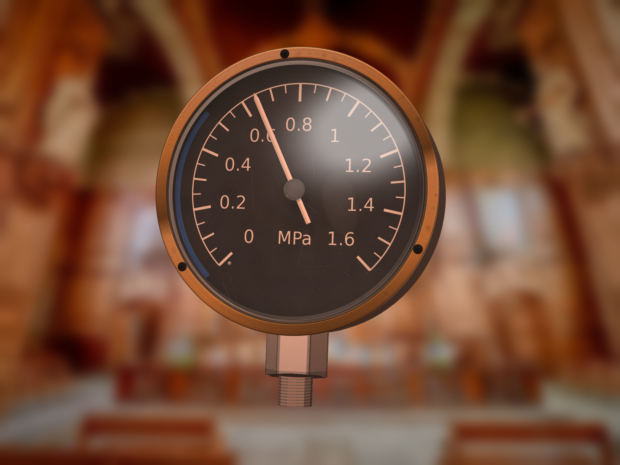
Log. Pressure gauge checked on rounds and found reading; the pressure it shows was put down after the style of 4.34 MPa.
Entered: 0.65 MPa
